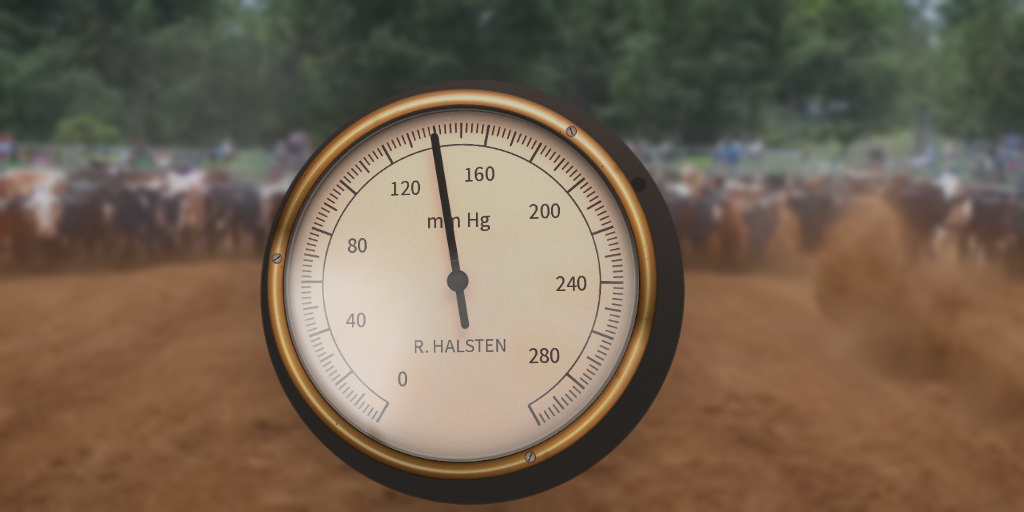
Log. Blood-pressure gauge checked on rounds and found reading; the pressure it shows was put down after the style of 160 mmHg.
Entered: 140 mmHg
